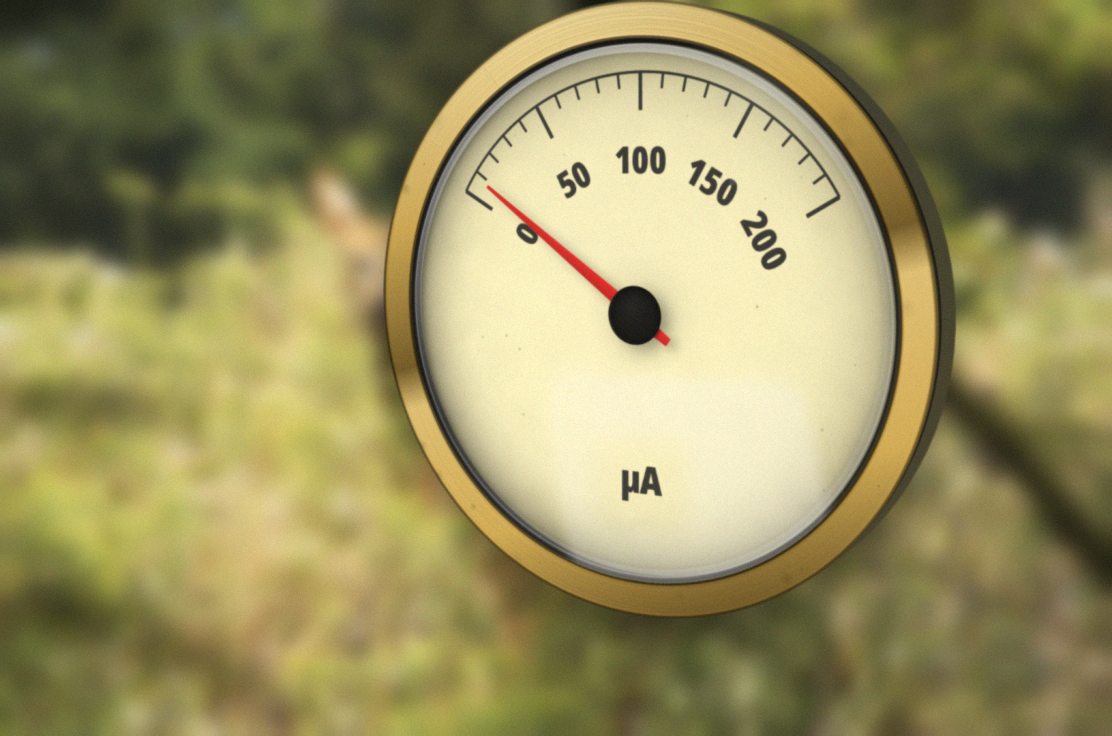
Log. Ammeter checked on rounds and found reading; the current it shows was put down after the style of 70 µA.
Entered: 10 µA
